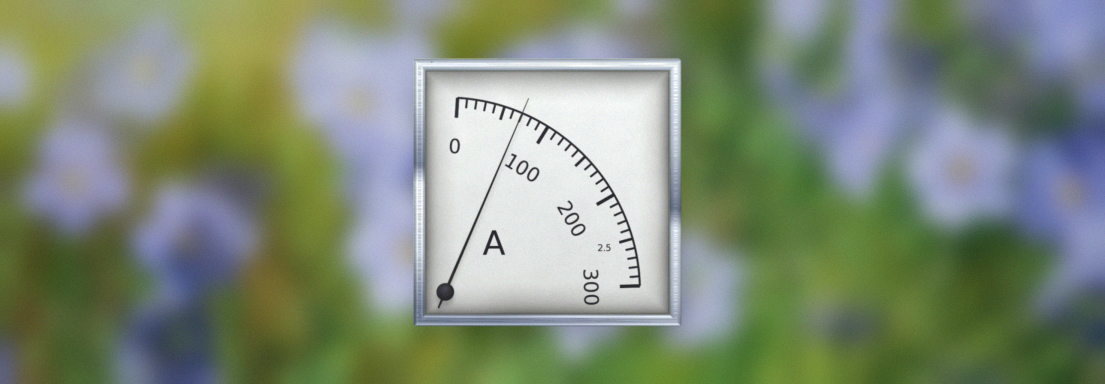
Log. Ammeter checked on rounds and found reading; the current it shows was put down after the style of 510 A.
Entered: 70 A
